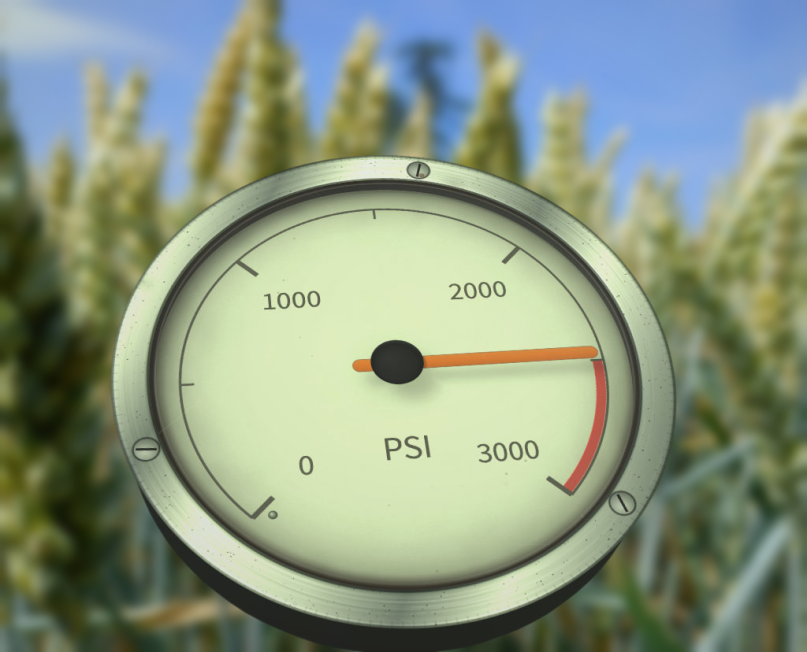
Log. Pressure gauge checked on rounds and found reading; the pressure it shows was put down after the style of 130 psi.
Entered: 2500 psi
